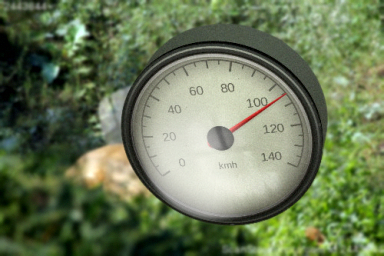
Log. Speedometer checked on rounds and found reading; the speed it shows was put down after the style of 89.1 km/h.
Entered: 105 km/h
